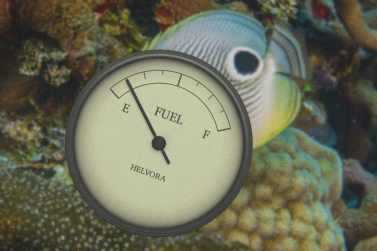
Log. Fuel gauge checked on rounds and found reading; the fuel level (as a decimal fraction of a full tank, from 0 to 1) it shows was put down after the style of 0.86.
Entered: 0.125
